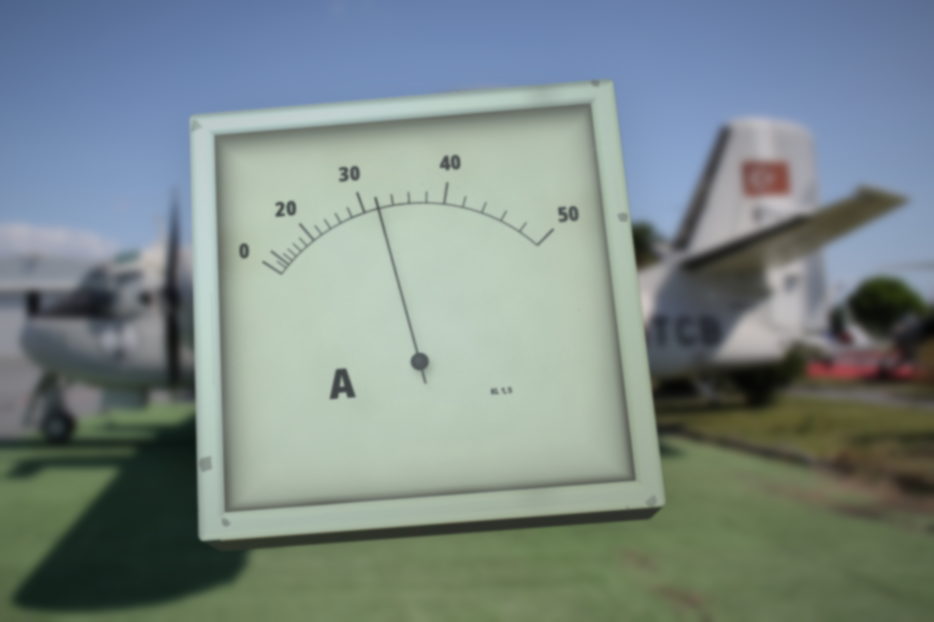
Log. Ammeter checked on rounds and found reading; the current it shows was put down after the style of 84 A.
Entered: 32 A
